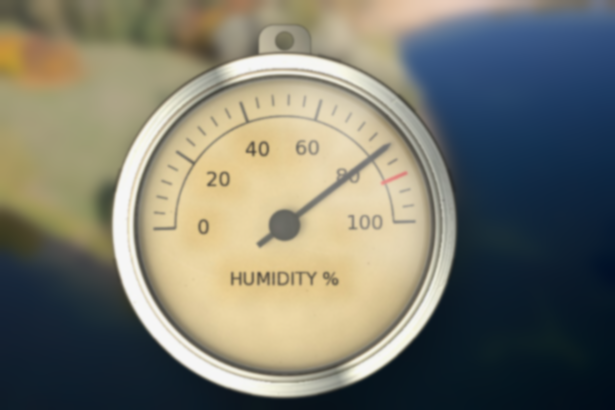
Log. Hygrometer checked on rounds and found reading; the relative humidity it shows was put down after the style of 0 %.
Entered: 80 %
